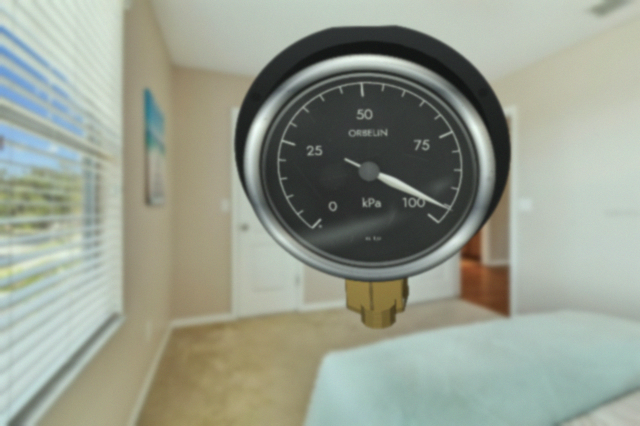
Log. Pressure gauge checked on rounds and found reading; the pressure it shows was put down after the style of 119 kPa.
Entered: 95 kPa
